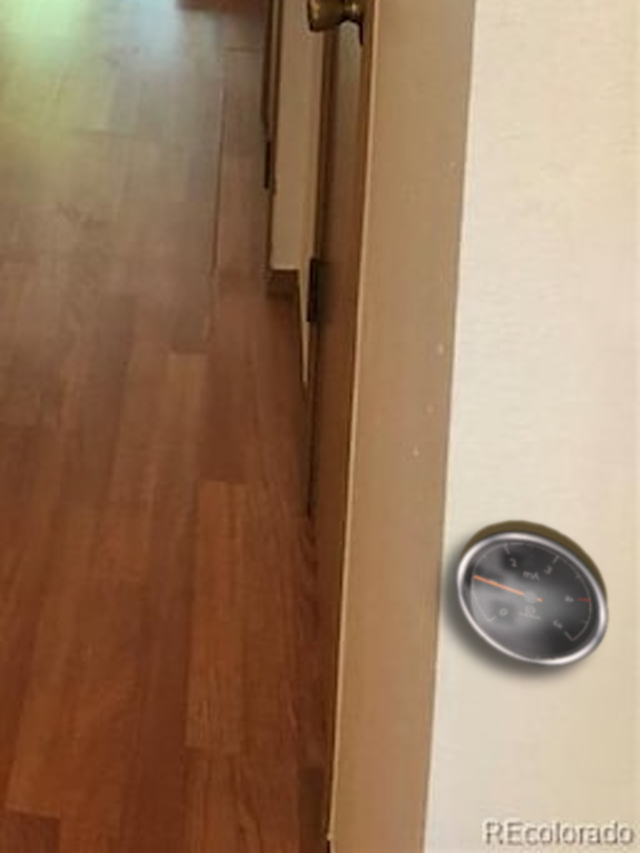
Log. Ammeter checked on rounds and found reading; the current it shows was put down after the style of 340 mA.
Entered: 1 mA
